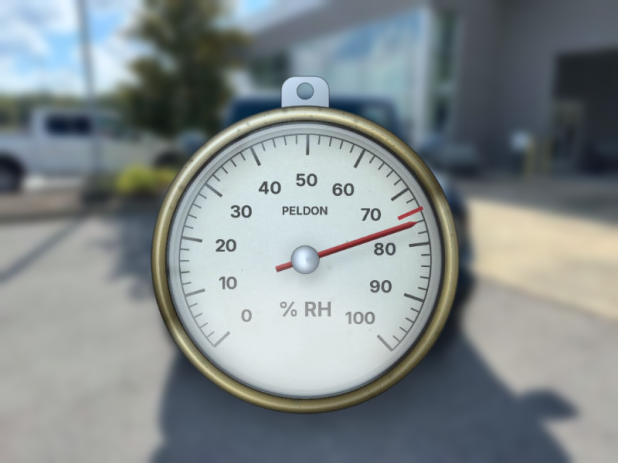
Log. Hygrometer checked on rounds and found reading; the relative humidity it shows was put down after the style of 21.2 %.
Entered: 76 %
